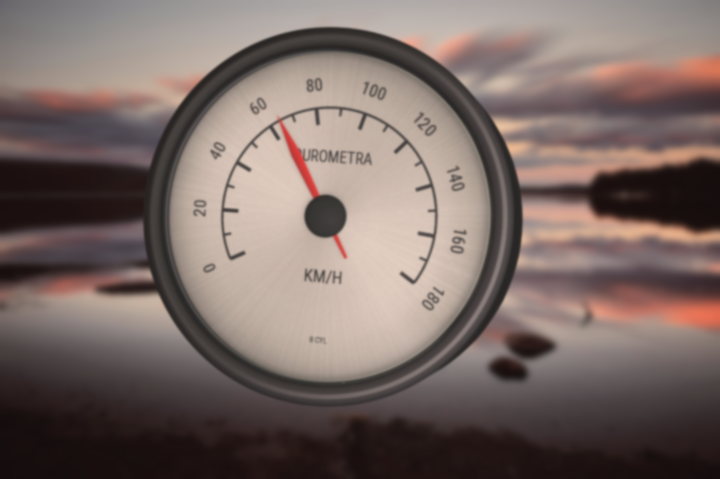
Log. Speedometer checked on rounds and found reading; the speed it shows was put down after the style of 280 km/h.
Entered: 65 km/h
